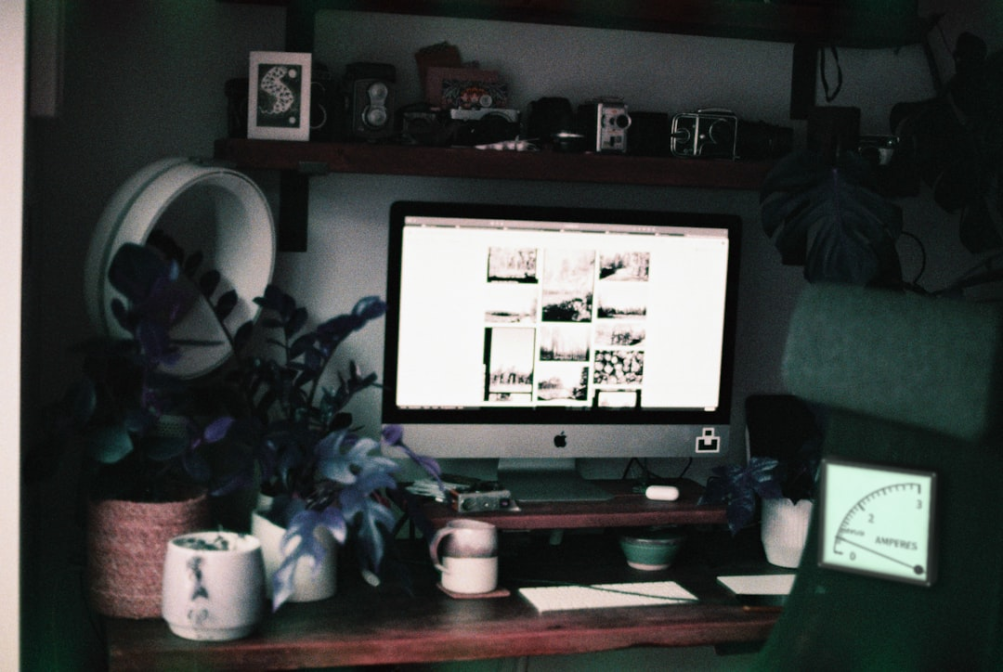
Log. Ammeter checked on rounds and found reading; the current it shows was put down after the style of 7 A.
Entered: 1 A
